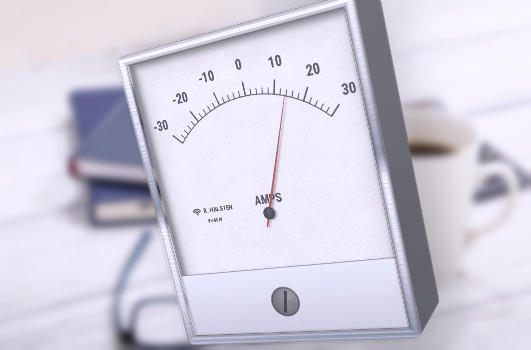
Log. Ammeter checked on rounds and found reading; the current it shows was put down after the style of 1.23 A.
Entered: 14 A
